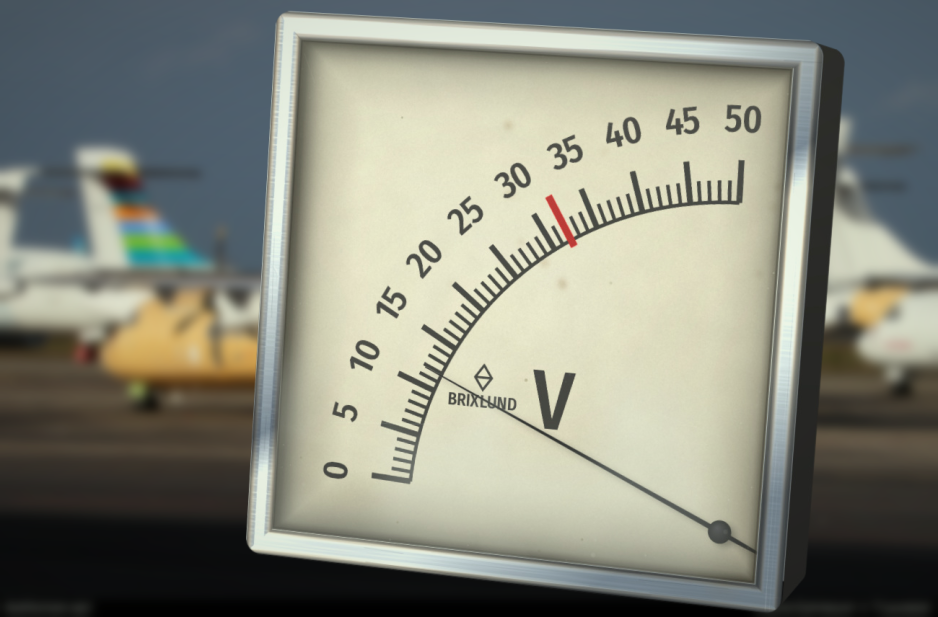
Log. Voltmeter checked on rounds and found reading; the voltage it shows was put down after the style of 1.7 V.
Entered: 12 V
